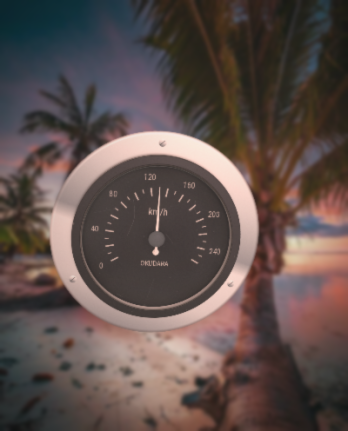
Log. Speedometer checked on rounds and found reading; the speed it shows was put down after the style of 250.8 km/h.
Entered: 130 km/h
